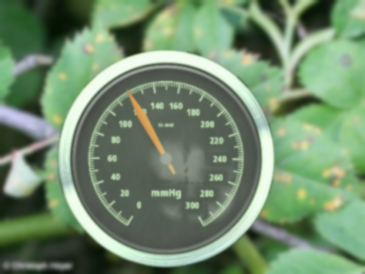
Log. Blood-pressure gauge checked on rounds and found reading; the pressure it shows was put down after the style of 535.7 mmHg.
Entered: 120 mmHg
